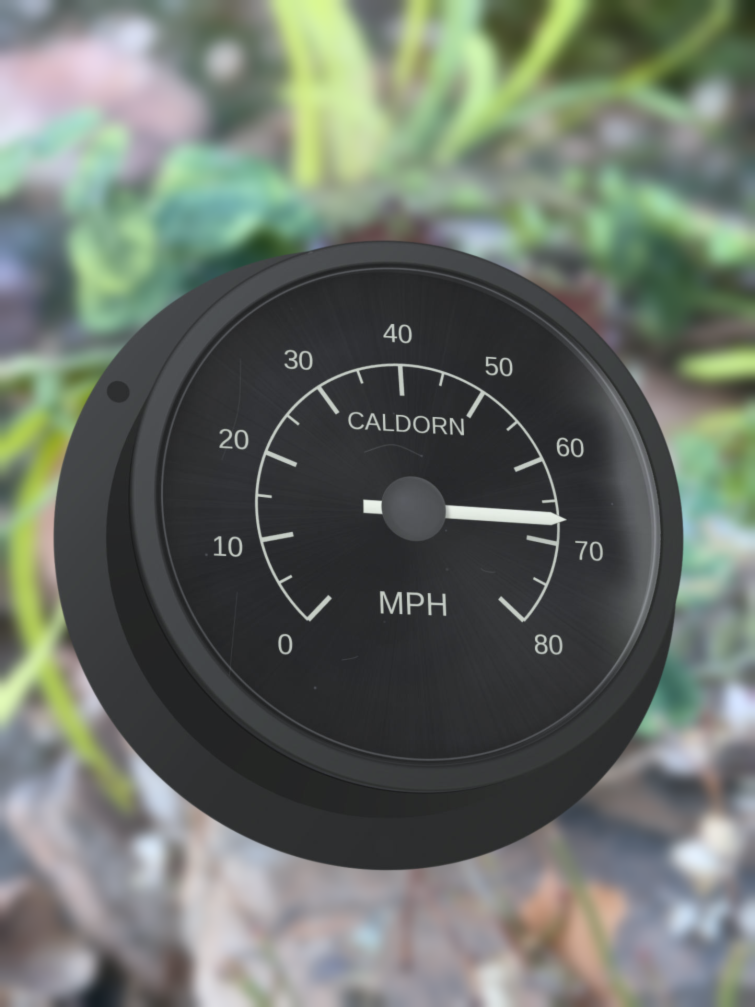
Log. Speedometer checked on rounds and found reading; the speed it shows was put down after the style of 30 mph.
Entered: 67.5 mph
